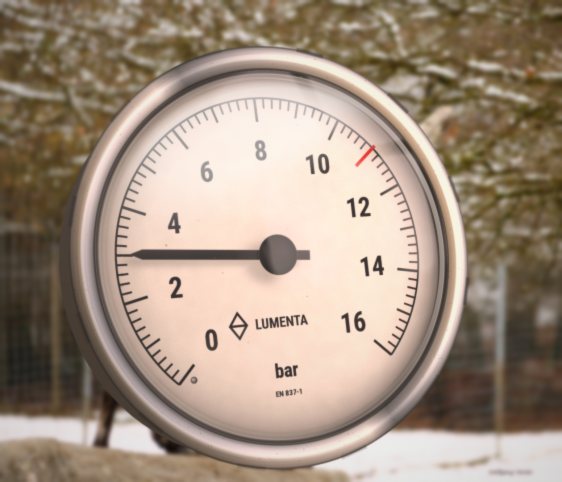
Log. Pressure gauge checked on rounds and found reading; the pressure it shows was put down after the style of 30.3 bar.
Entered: 3 bar
